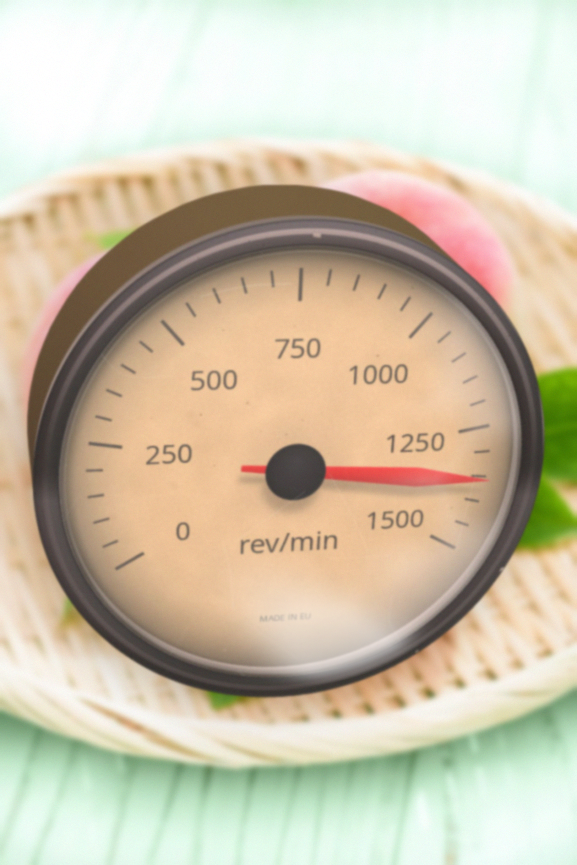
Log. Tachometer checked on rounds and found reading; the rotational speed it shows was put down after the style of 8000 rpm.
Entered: 1350 rpm
